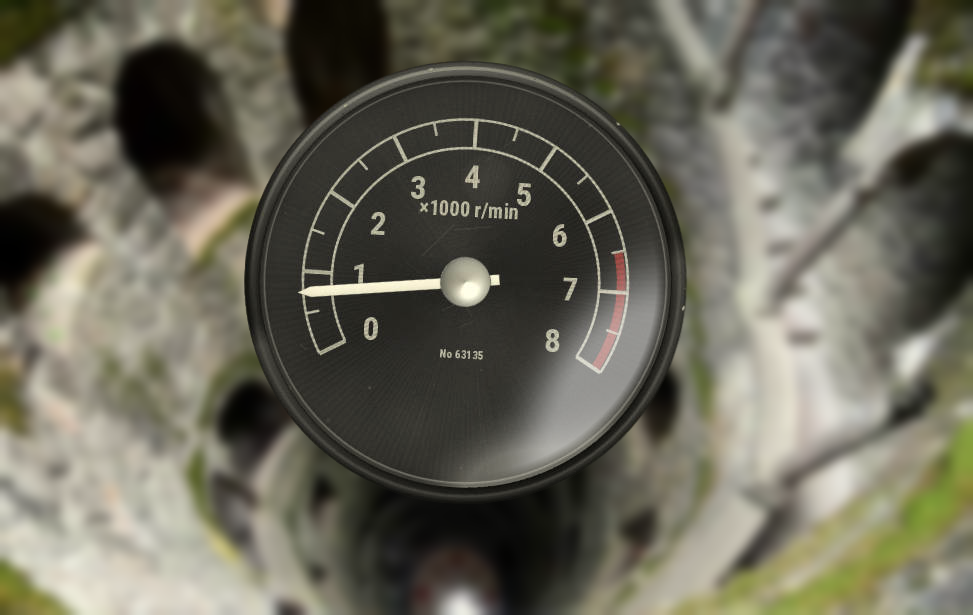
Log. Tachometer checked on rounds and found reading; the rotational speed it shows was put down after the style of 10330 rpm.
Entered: 750 rpm
